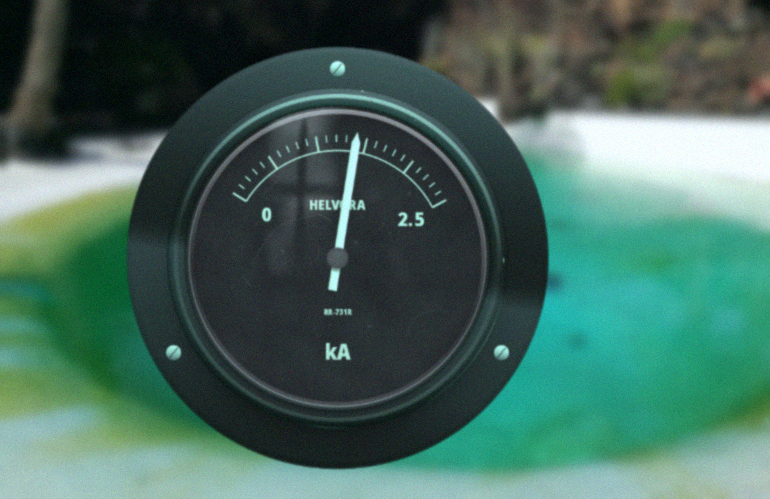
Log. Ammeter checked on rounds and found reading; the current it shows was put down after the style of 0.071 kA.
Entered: 1.4 kA
